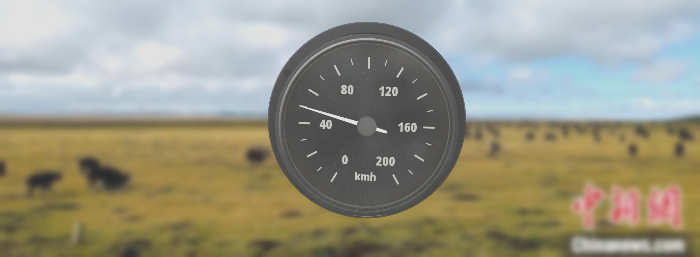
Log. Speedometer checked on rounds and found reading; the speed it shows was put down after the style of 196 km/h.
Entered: 50 km/h
